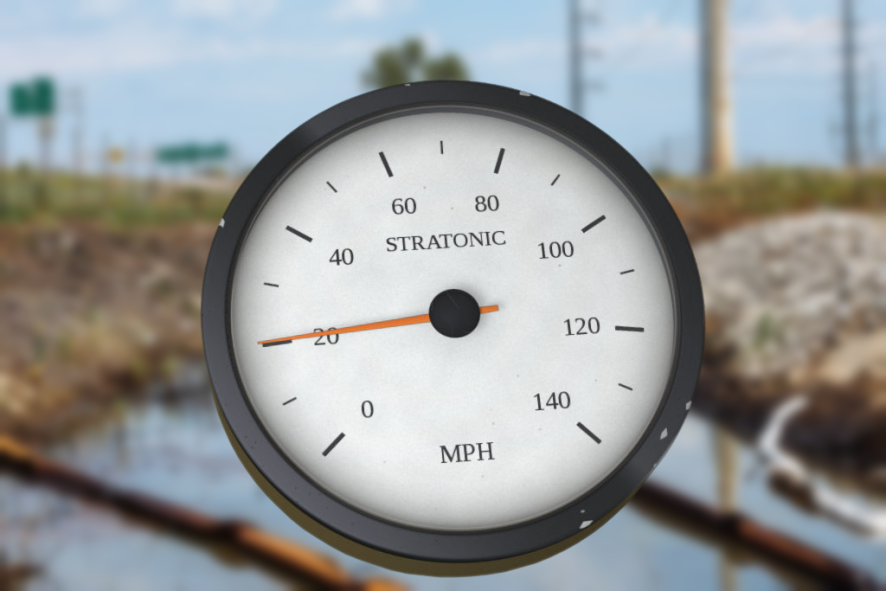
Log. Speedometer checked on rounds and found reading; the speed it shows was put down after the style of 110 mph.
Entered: 20 mph
